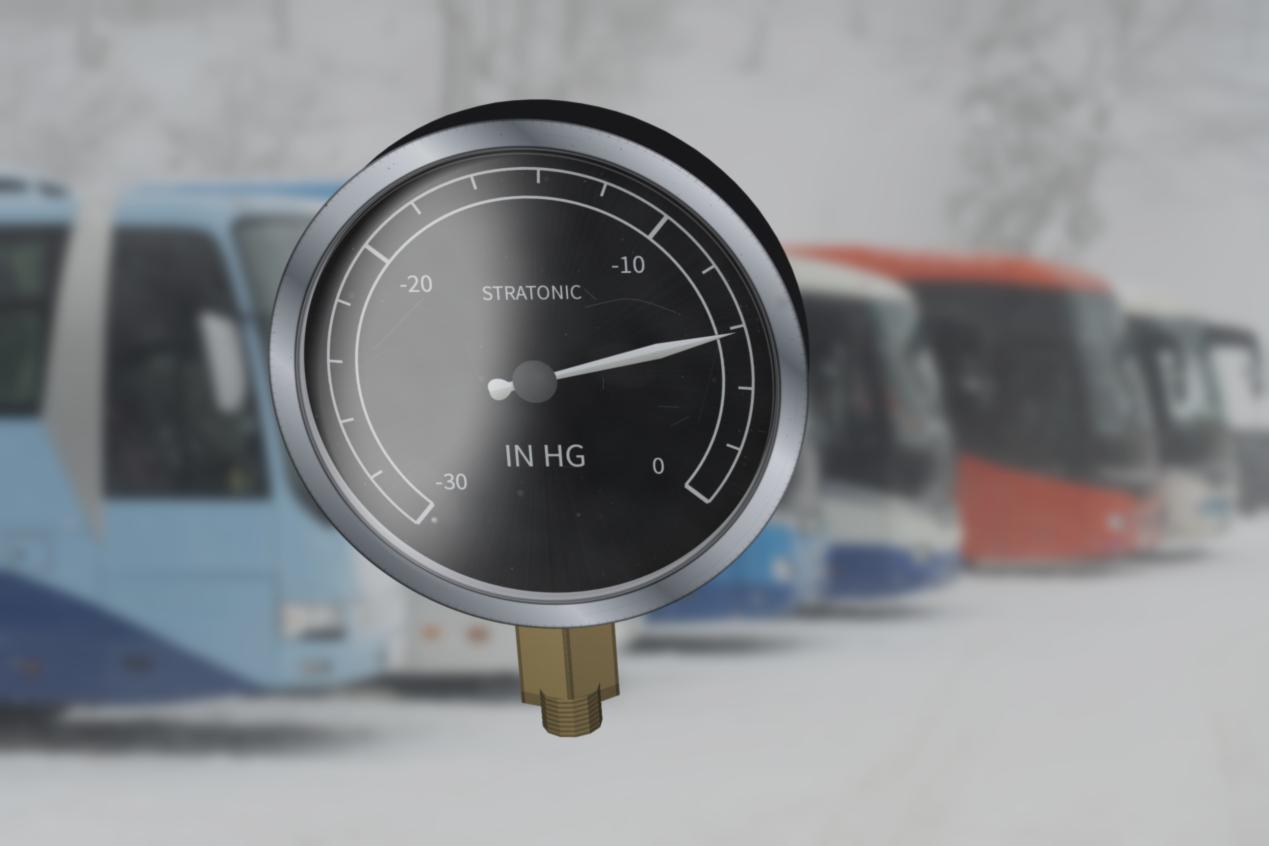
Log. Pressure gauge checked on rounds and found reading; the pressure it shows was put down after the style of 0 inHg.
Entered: -6 inHg
